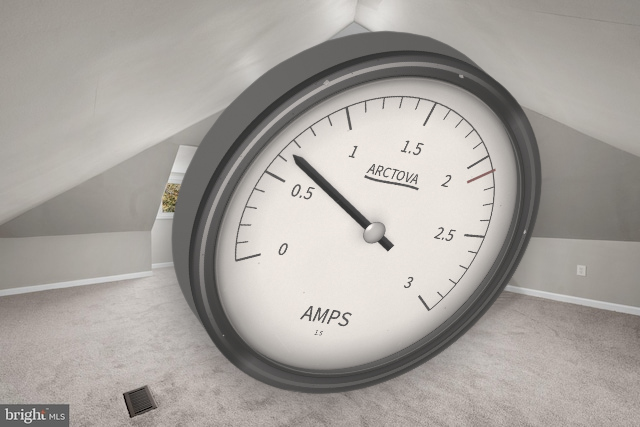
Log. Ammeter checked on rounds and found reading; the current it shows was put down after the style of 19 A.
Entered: 0.65 A
